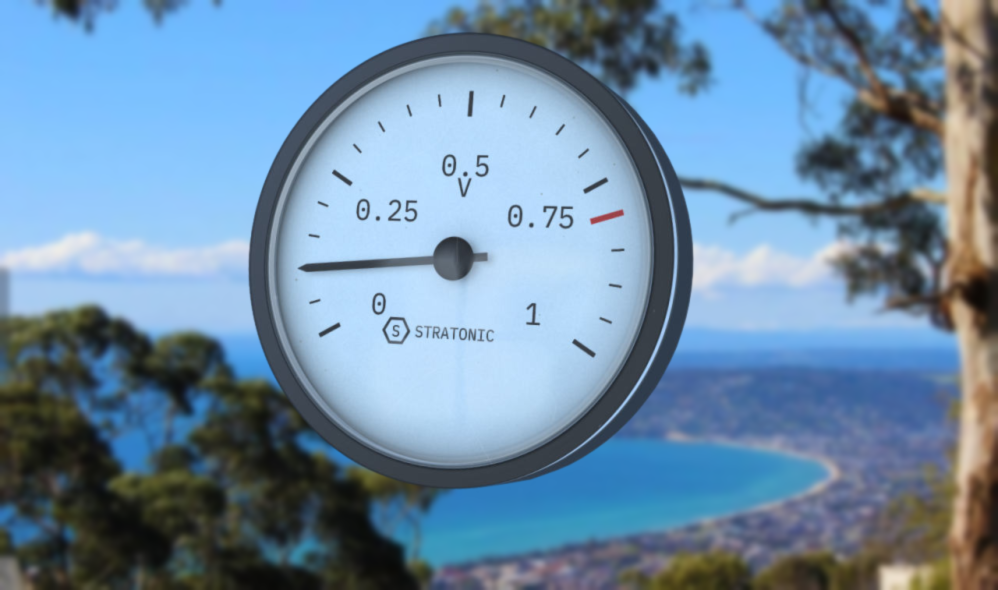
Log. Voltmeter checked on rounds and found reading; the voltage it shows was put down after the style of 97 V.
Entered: 0.1 V
